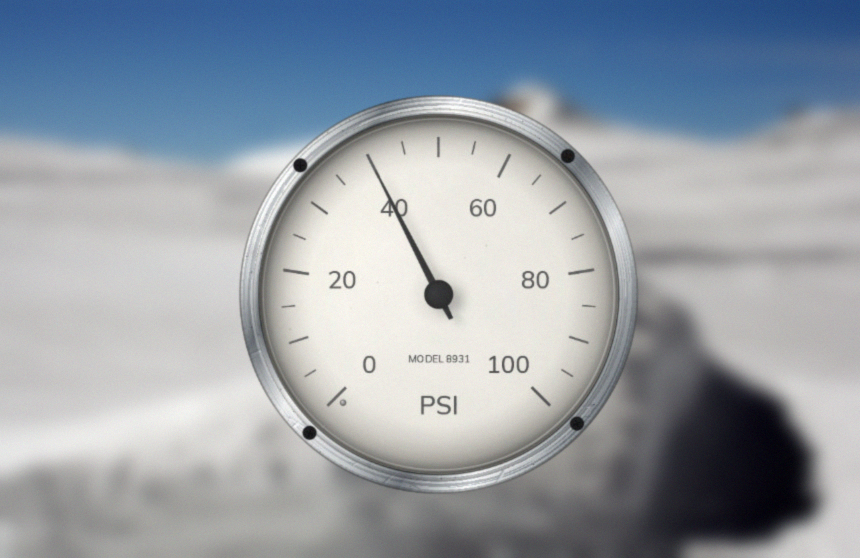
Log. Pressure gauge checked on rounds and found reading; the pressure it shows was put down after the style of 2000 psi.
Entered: 40 psi
